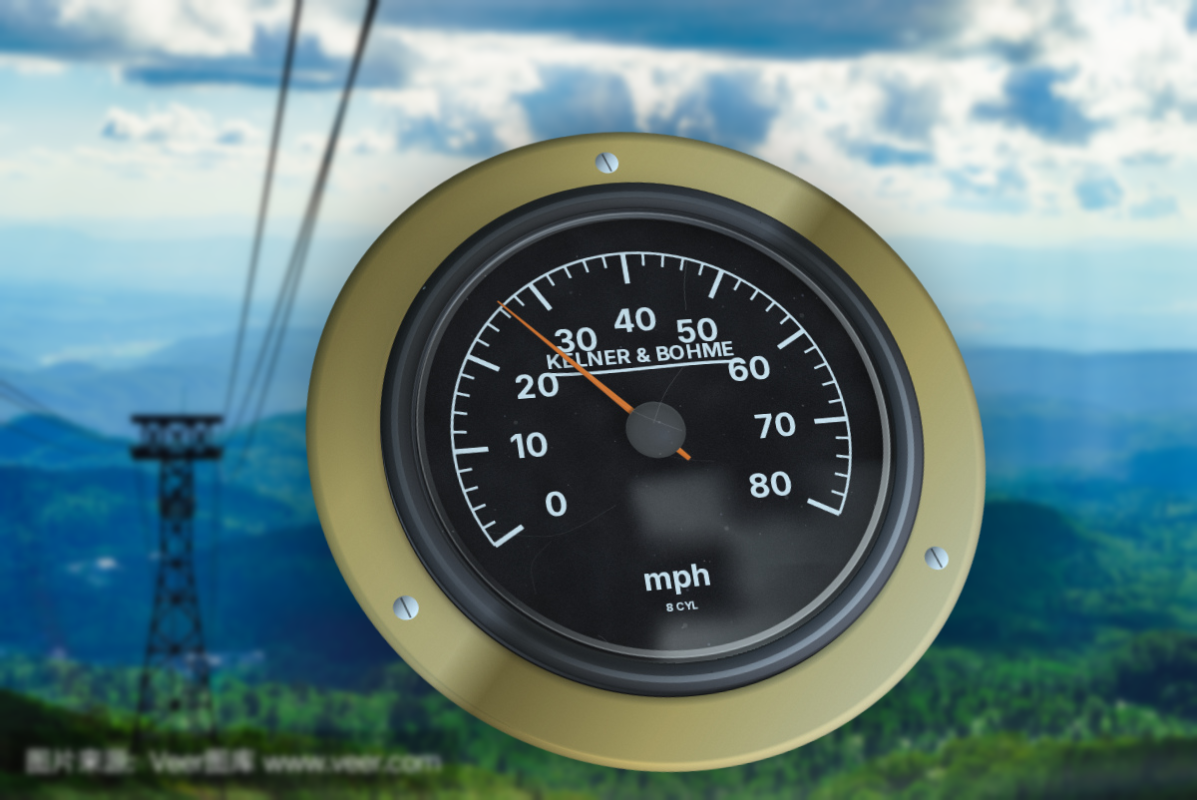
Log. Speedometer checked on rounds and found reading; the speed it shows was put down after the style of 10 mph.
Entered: 26 mph
